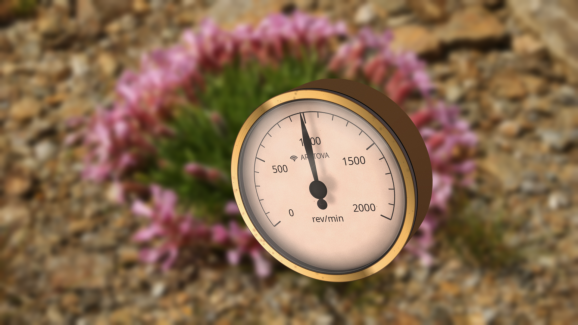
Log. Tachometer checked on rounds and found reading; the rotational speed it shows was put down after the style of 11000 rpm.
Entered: 1000 rpm
